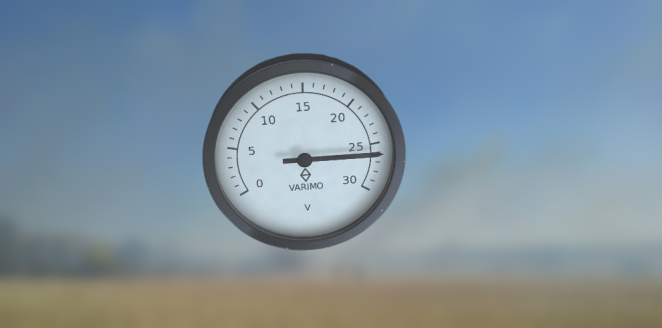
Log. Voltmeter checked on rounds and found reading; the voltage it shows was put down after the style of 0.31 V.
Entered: 26 V
